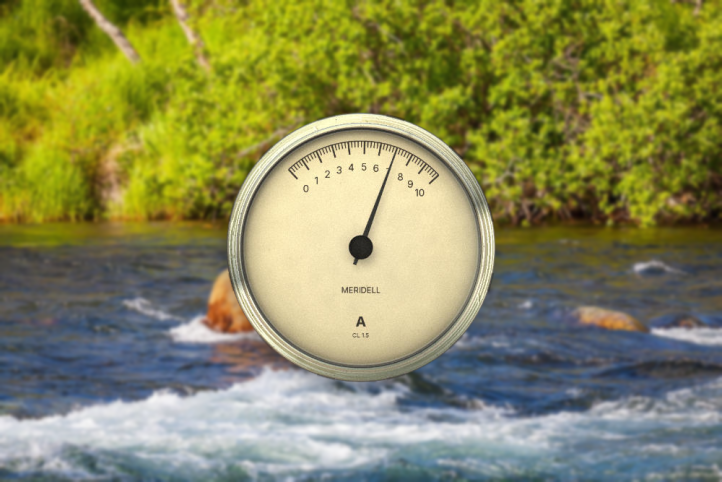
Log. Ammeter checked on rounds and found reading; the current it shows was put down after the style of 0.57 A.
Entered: 7 A
